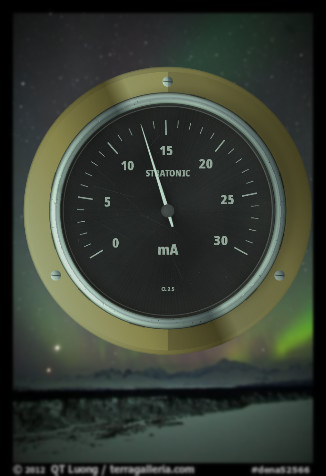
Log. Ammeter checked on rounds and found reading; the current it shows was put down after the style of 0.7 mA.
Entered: 13 mA
